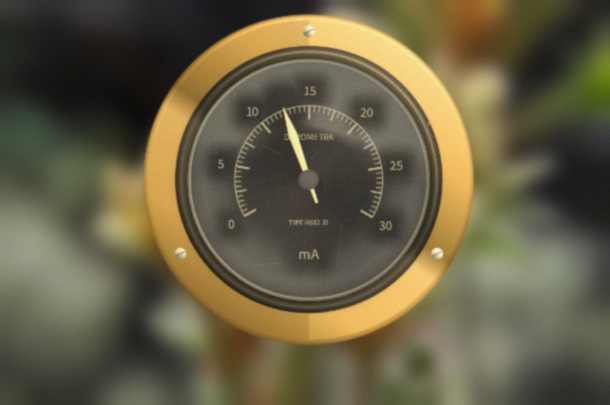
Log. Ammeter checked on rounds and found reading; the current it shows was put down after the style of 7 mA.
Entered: 12.5 mA
